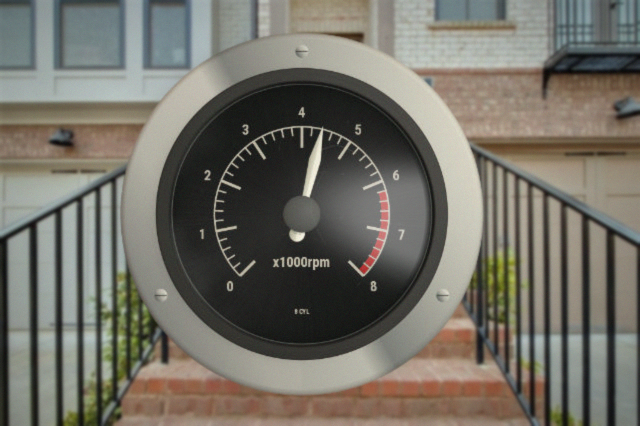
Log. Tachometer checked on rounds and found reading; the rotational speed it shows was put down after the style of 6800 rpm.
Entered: 4400 rpm
